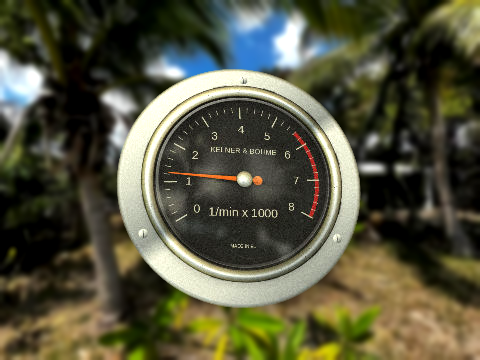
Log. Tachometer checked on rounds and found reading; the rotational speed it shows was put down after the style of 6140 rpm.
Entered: 1200 rpm
